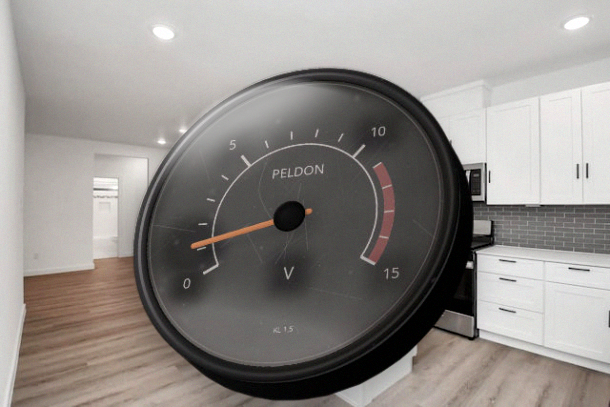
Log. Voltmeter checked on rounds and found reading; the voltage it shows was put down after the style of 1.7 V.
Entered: 1 V
